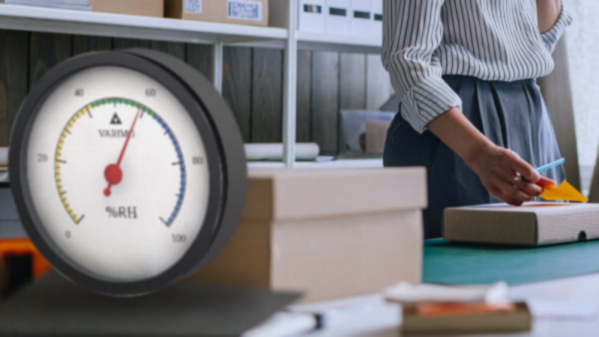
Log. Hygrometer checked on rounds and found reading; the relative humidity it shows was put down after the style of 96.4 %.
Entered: 60 %
